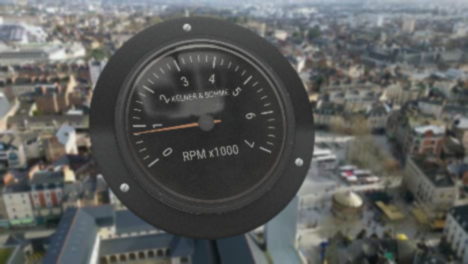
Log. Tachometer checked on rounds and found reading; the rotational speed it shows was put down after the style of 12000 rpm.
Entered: 800 rpm
